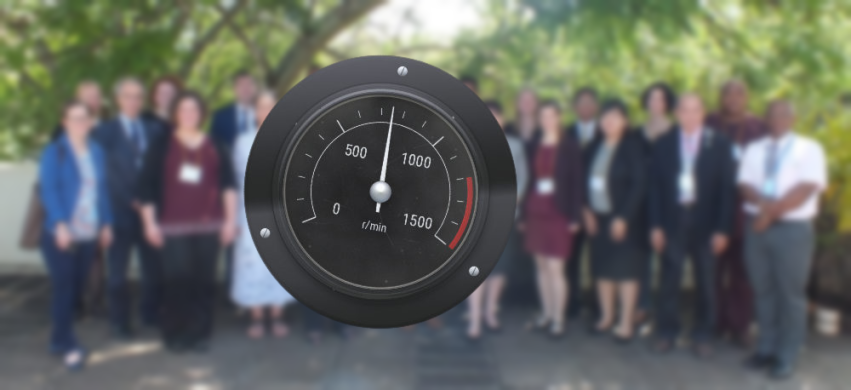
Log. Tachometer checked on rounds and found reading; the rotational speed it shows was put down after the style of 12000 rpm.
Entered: 750 rpm
